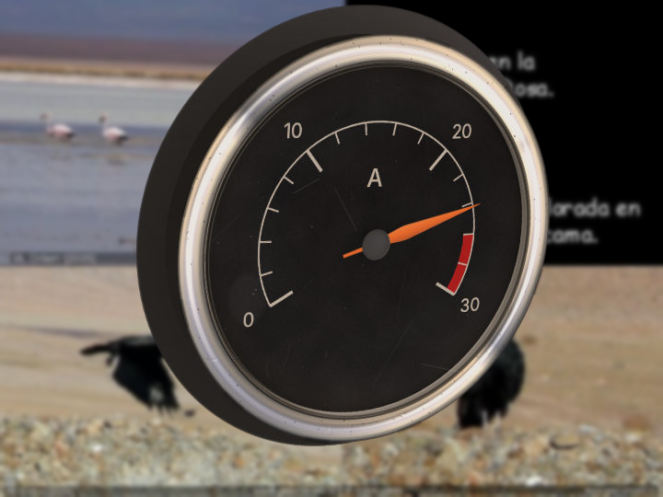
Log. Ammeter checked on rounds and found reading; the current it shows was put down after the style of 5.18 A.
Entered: 24 A
